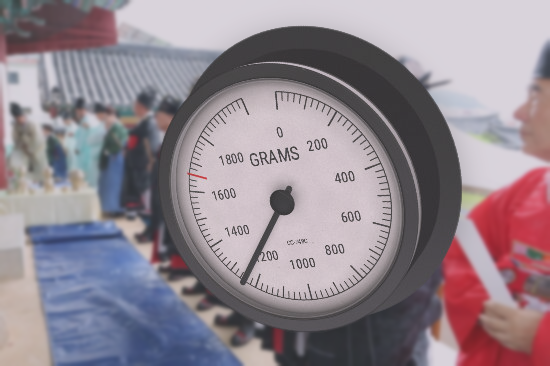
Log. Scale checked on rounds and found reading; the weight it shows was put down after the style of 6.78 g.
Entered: 1240 g
